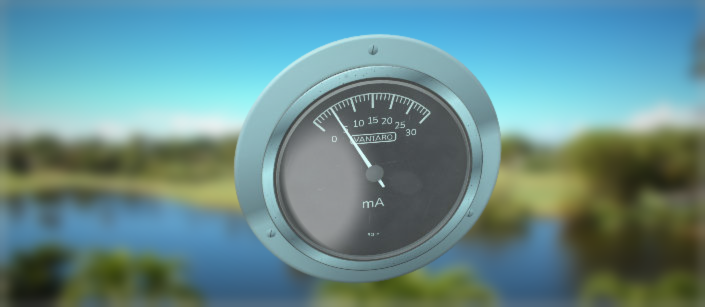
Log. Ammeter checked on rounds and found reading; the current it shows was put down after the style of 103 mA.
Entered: 5 mA
